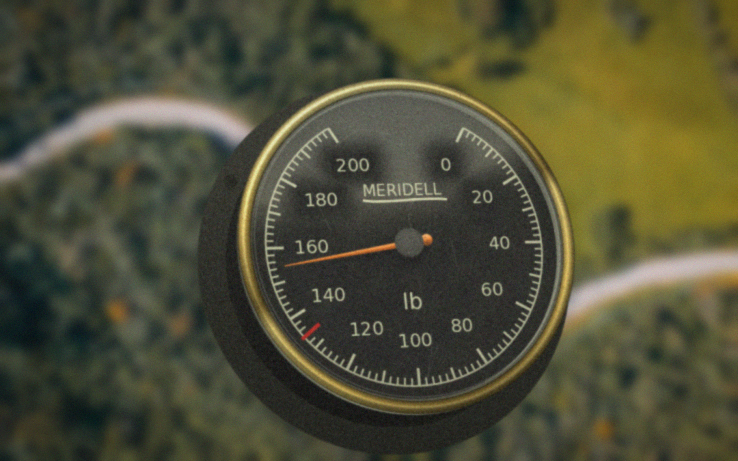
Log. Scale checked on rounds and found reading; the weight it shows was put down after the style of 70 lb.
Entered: 154 lb
